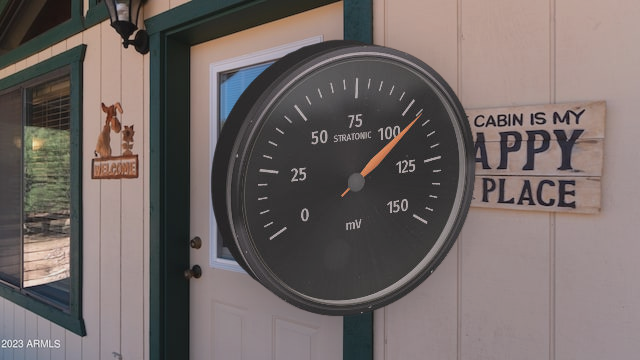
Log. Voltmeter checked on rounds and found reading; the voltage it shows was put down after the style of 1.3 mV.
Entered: 105 mV
